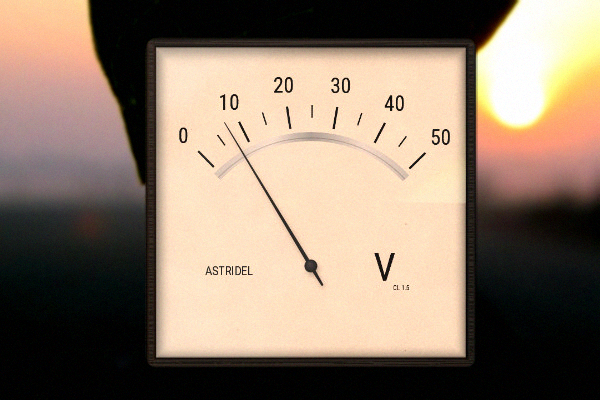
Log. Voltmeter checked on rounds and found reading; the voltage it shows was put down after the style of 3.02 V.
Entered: 7.5 V
